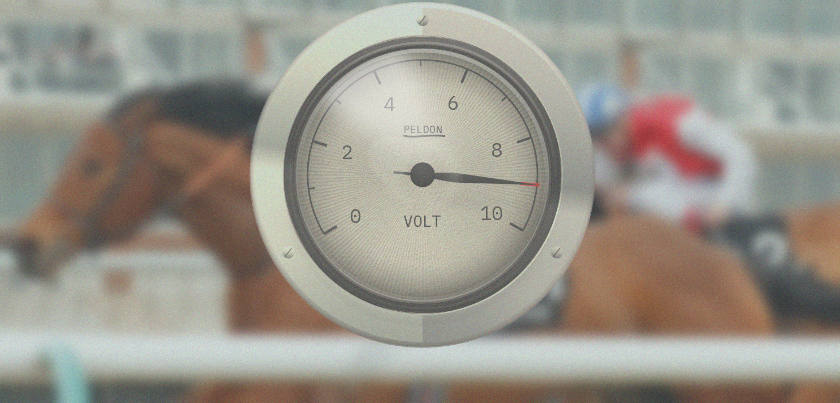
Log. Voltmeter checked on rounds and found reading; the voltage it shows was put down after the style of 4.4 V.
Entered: 9 V
